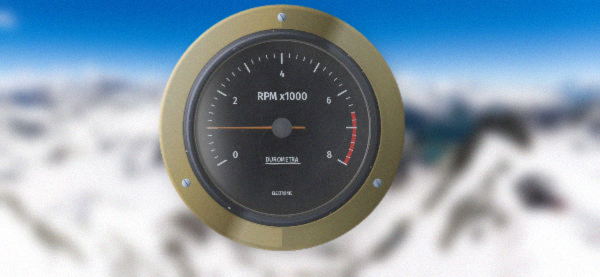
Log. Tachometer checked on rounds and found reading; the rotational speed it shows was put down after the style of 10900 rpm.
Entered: 1000 rpm
